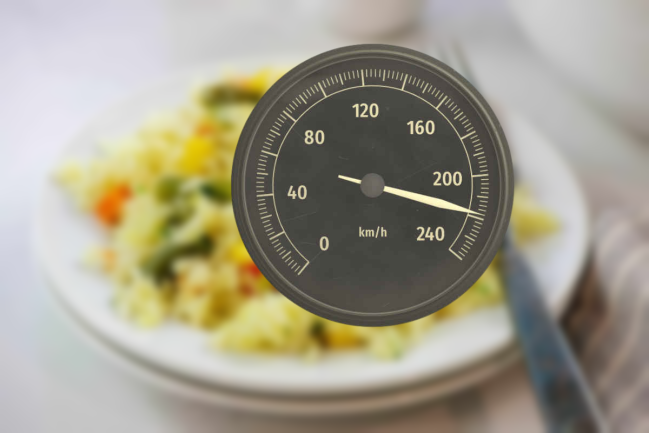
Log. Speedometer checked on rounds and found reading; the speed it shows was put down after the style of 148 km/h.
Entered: 218 km/h
